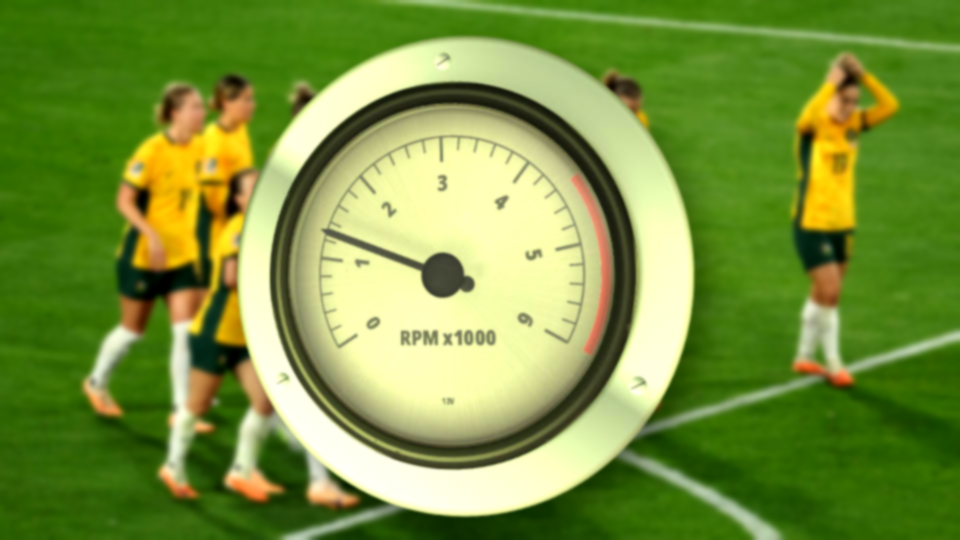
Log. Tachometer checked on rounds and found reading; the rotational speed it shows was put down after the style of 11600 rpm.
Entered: 1300 rpm
